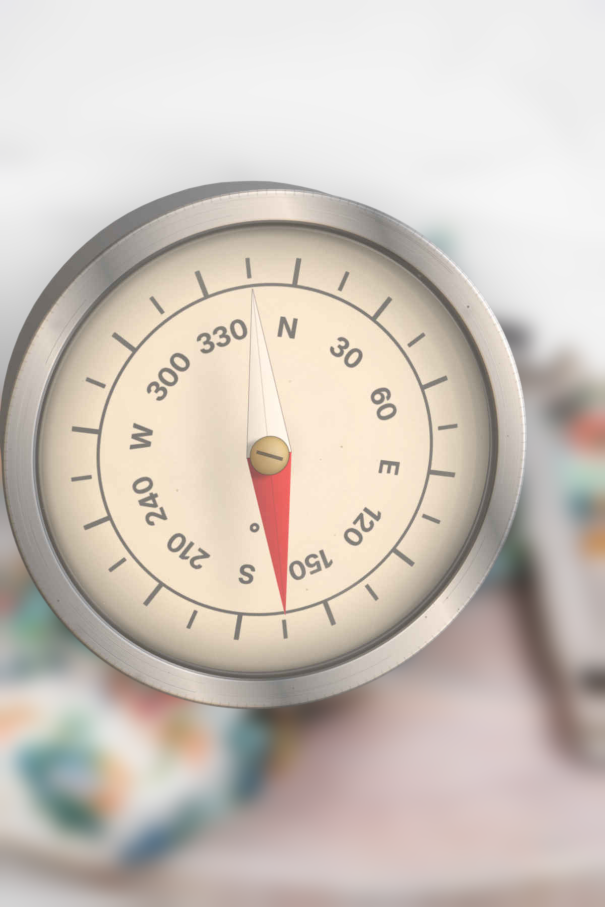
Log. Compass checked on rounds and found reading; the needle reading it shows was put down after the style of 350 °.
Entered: 165 °
